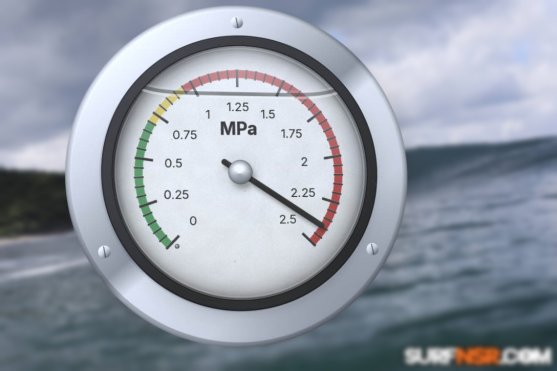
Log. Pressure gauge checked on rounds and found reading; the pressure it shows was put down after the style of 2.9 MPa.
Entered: 2.4 MPa
